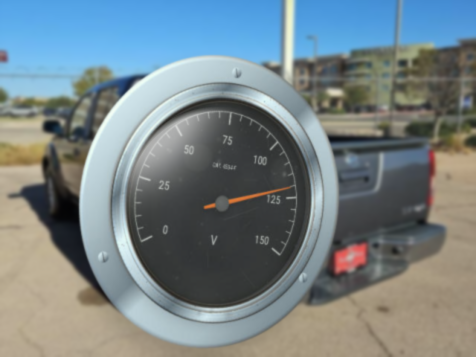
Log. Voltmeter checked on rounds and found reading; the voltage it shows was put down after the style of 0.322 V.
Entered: 120 V
